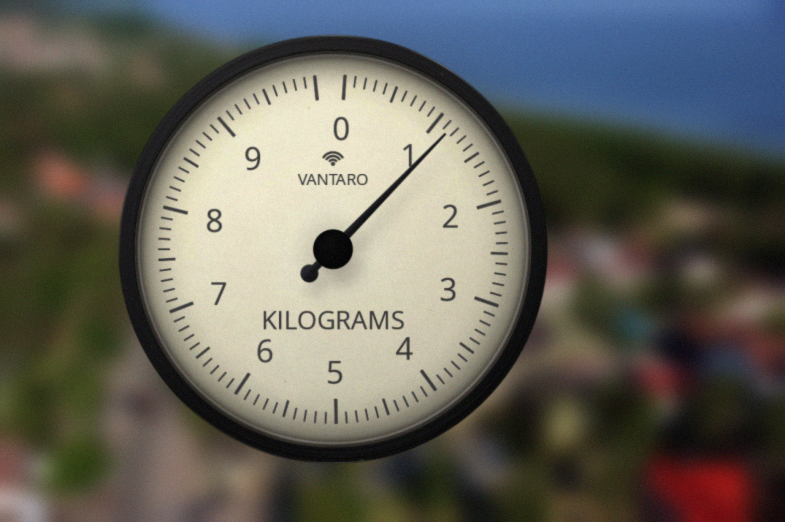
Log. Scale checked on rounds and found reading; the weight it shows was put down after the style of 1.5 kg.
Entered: 1.15 kg
